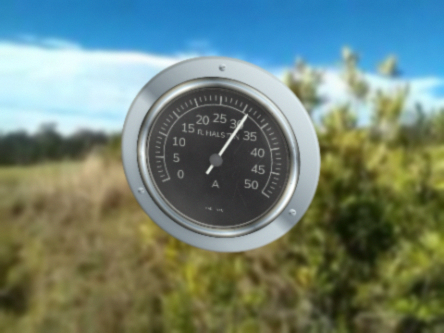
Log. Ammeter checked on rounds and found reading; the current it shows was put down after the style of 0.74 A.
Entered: 31 A
